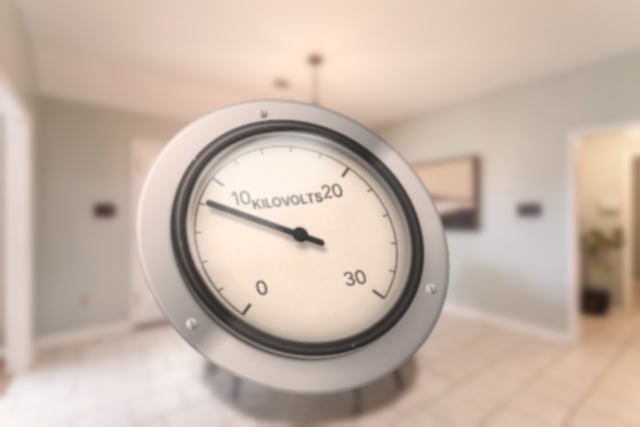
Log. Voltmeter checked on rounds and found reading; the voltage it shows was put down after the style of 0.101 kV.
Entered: 8 kV
